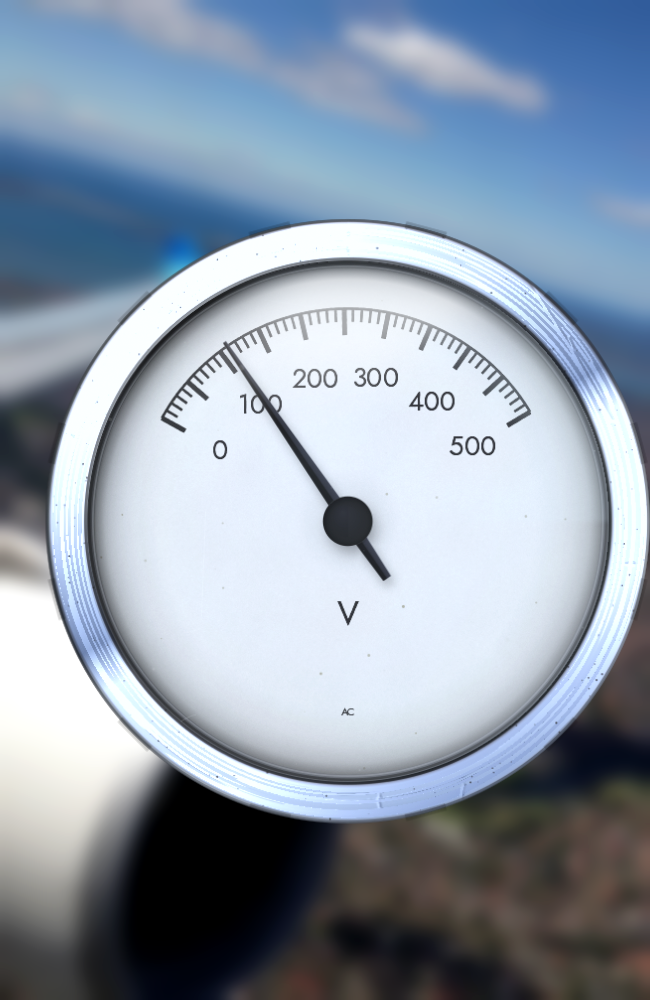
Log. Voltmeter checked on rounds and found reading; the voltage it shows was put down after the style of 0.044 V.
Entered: 110 V
